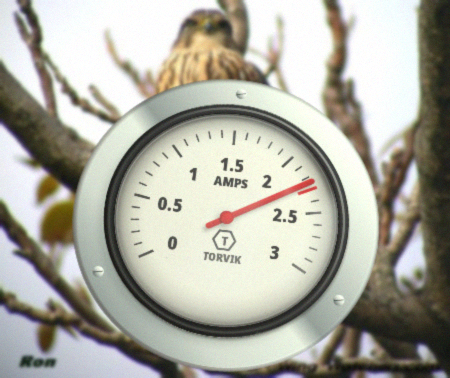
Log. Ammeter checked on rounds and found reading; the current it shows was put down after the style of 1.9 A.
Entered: 2.25 A
